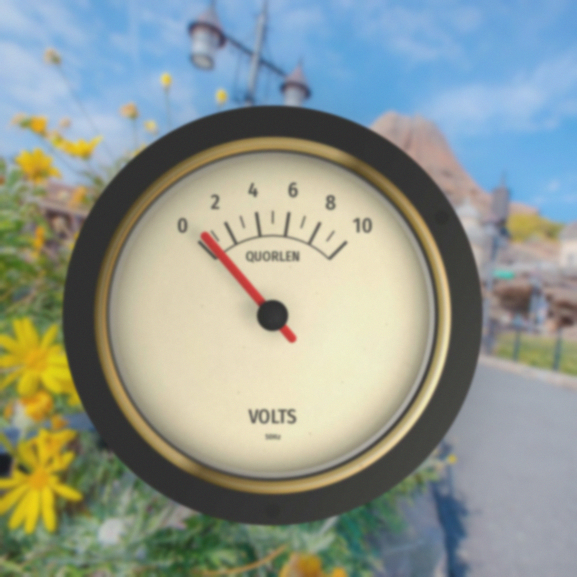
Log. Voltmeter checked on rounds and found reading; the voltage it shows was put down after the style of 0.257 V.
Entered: 0.5 V
